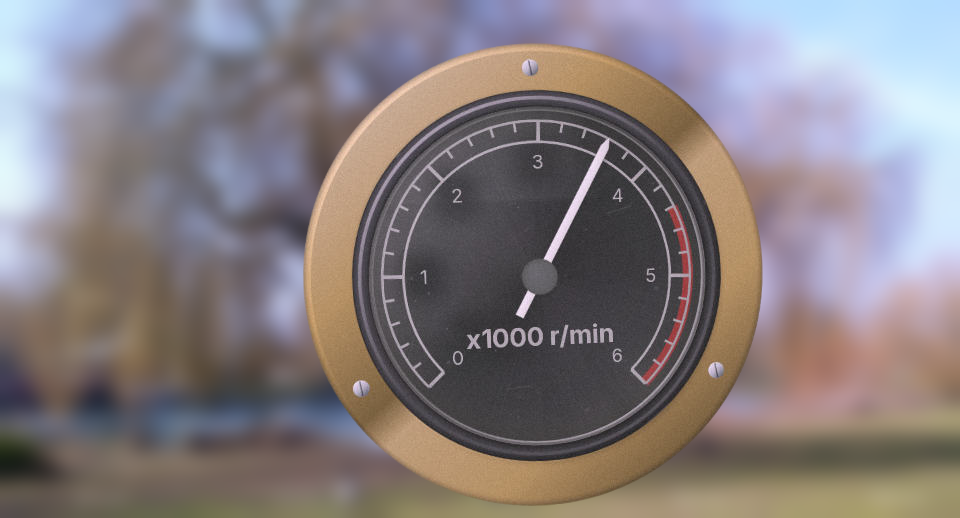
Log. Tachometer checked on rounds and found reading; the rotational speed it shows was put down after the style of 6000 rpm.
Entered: 3600 rpm
